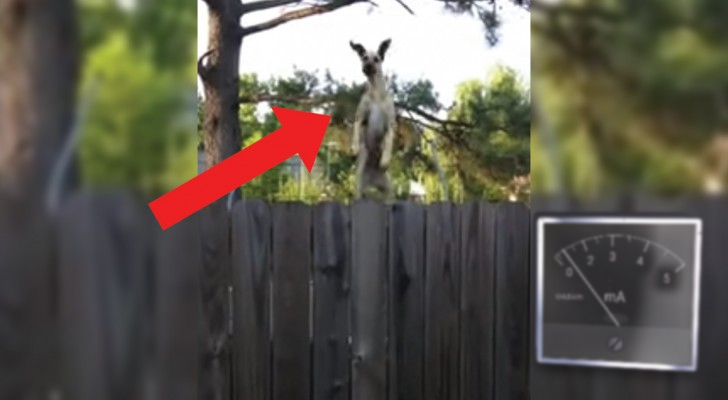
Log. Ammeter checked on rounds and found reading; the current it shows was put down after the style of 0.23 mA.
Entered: 1 mA
